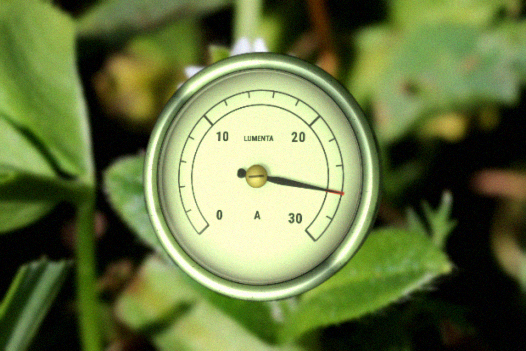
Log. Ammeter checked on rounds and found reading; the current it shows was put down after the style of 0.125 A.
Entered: 26 A
